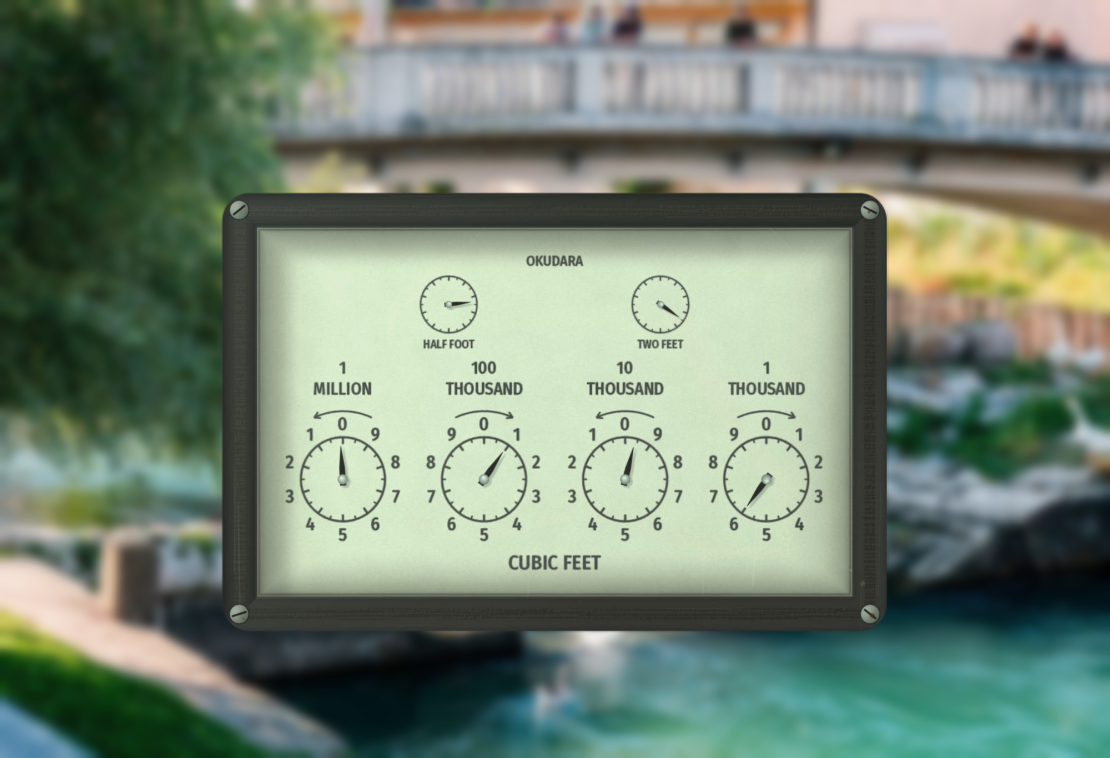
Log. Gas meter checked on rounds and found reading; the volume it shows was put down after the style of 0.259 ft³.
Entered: 9600 ft³
